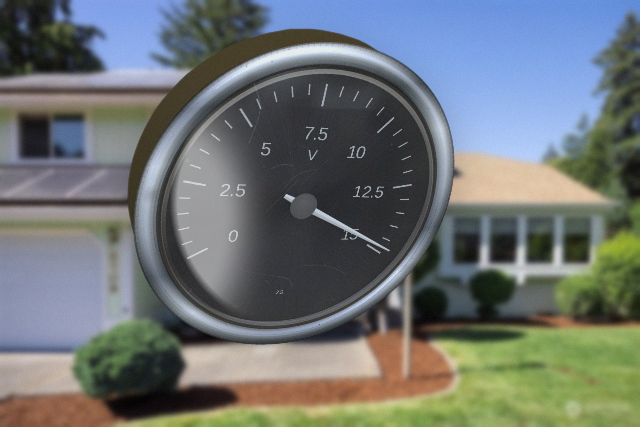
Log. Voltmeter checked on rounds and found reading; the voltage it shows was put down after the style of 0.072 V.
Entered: 14.75 V
